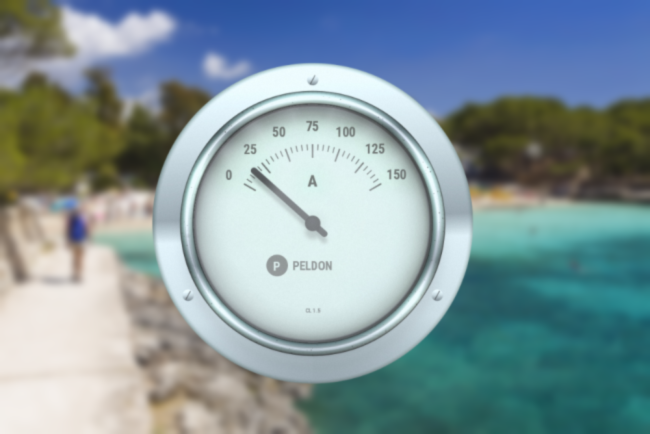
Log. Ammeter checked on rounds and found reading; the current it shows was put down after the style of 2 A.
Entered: 15 A
